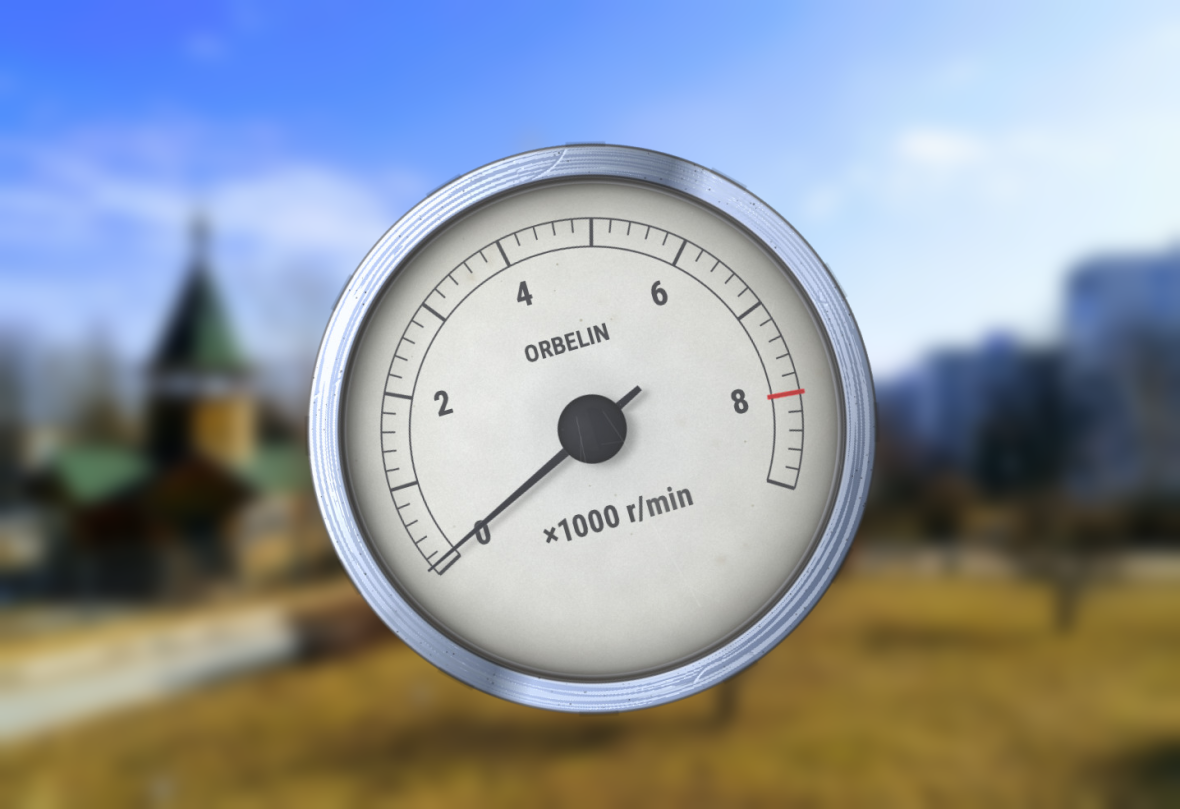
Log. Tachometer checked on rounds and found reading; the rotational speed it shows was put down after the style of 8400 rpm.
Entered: 100 rpm
